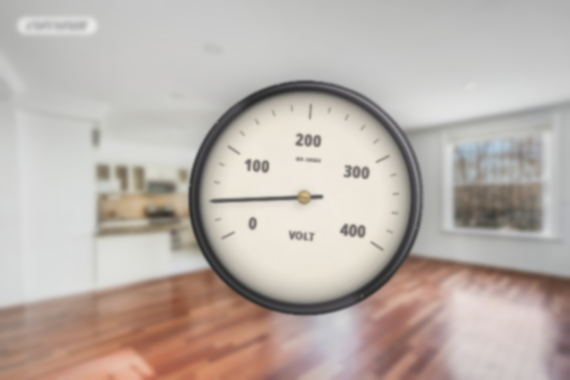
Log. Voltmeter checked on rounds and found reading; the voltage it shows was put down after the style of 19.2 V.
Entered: 40 V
